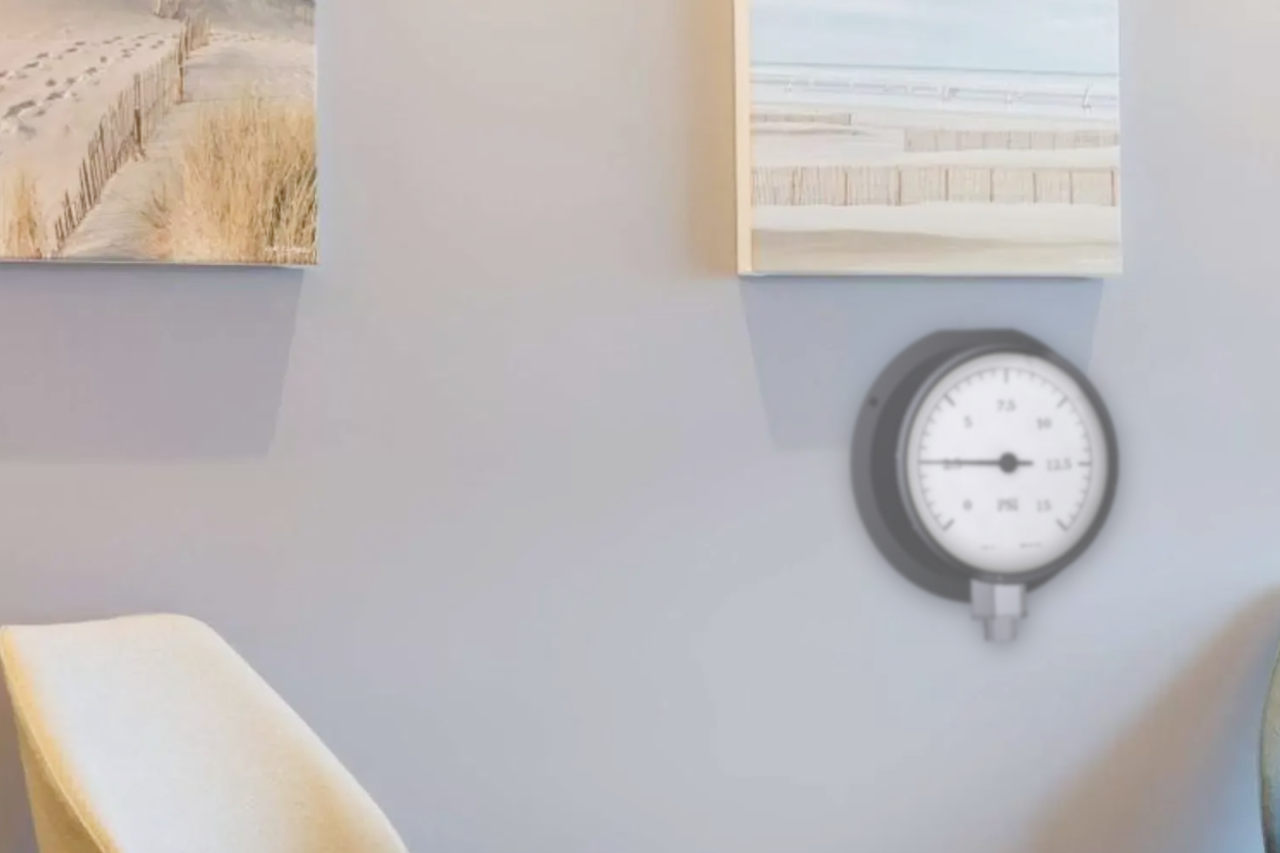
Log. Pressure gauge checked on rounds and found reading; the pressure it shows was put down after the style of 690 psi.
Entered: 2.5 psi
